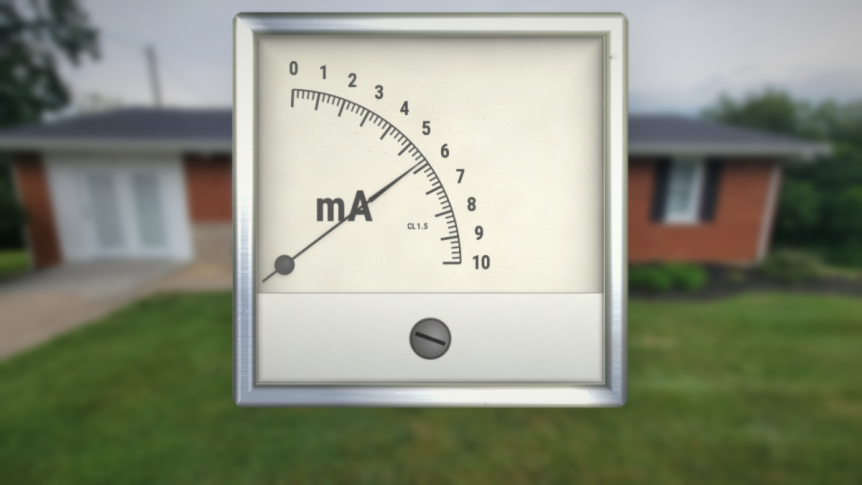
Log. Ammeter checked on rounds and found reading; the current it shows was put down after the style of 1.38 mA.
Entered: 5.8 mA
